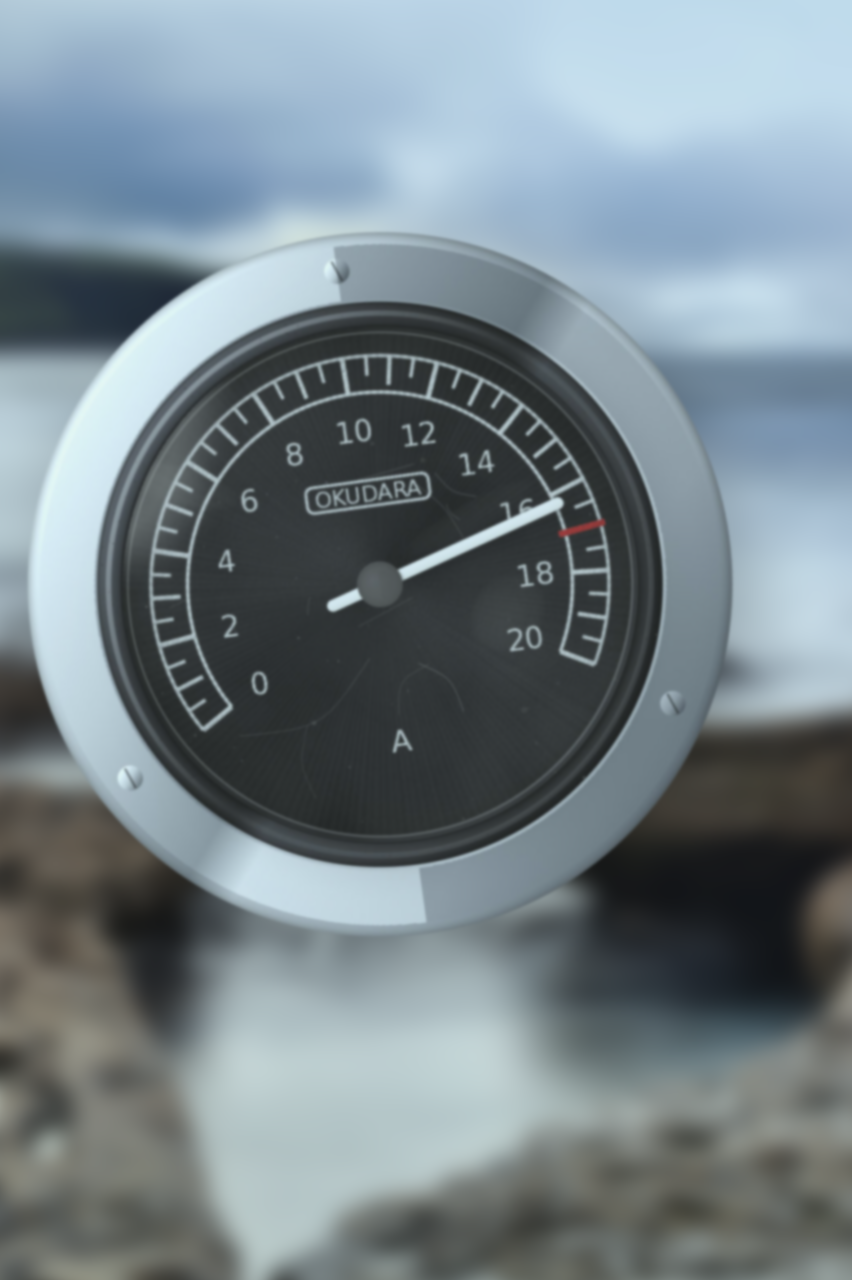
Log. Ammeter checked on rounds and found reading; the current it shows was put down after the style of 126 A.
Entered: 16.25 A
